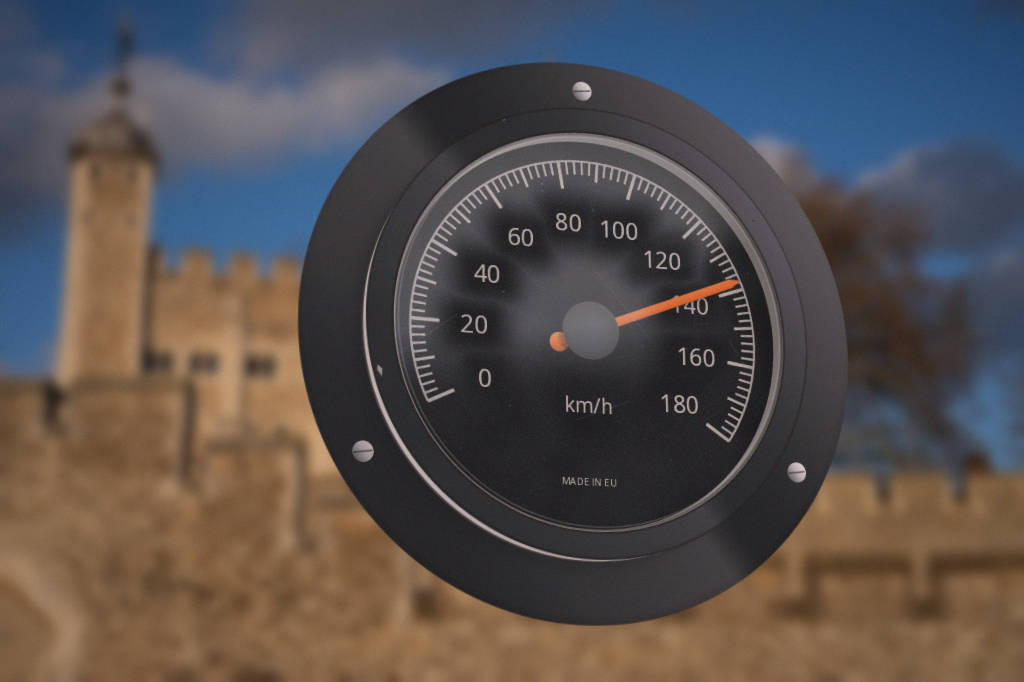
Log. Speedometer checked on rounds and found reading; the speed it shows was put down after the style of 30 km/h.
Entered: 138 km/h
